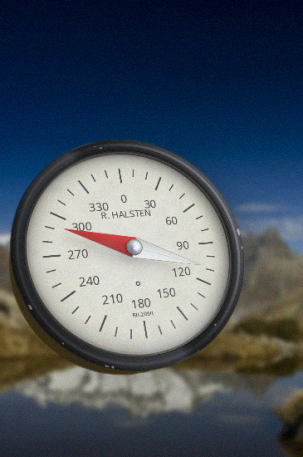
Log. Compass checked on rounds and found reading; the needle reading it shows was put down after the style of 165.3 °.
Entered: 290 °
